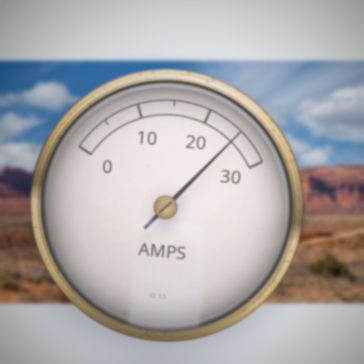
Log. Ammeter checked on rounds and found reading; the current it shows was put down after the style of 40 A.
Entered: 25 A
